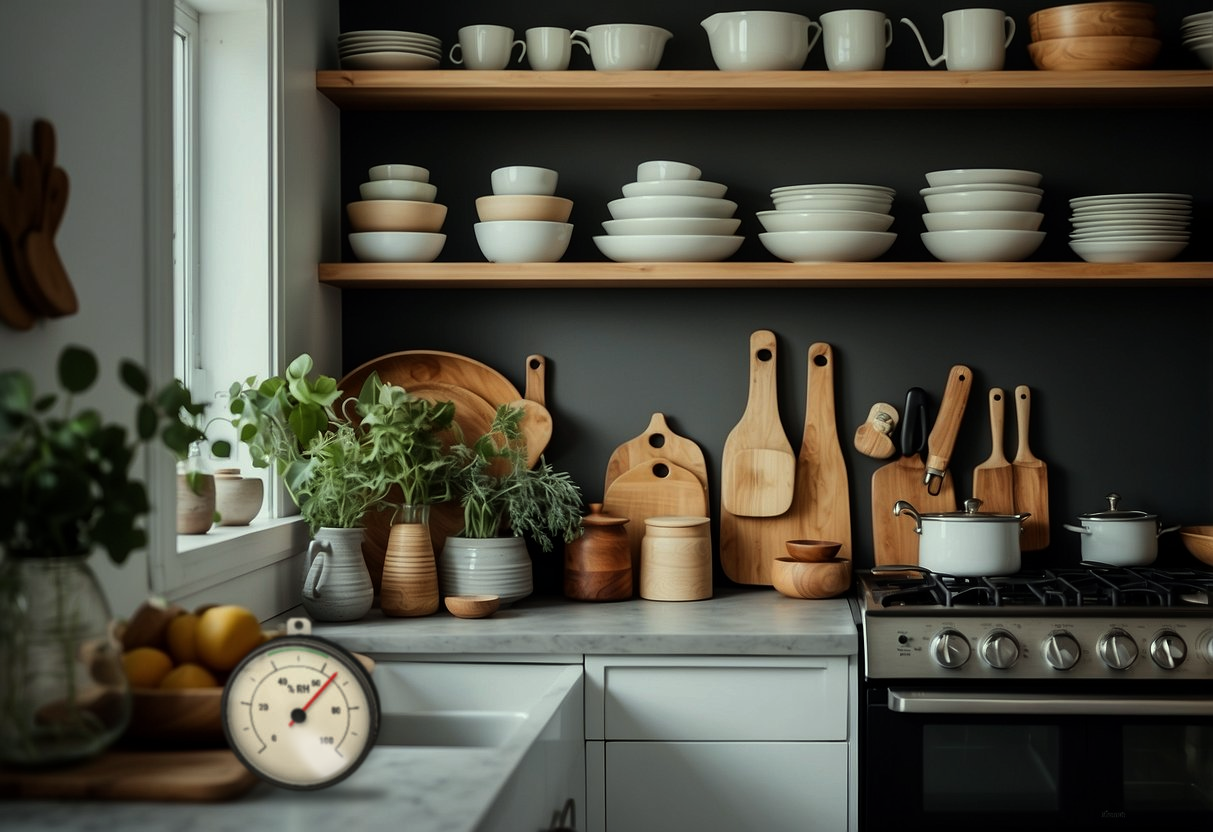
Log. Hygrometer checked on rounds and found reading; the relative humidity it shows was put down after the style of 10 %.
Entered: 65 %
